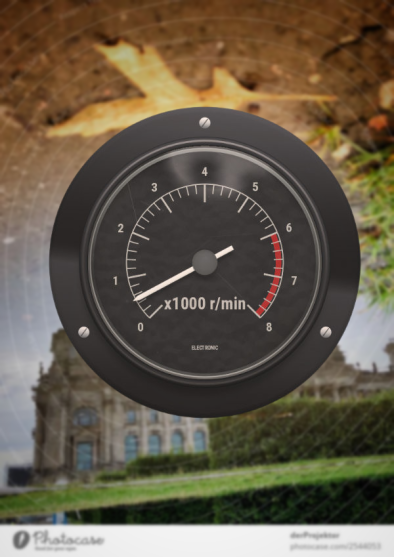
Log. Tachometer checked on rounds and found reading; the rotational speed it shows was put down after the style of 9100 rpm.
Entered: 500 rpm
